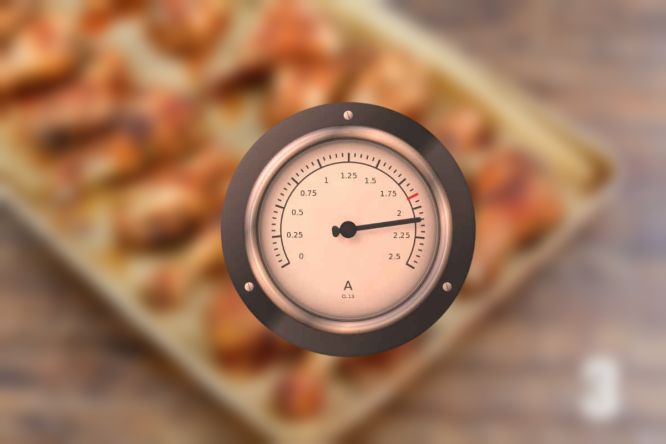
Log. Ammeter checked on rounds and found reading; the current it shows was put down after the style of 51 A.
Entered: 2.1 A
